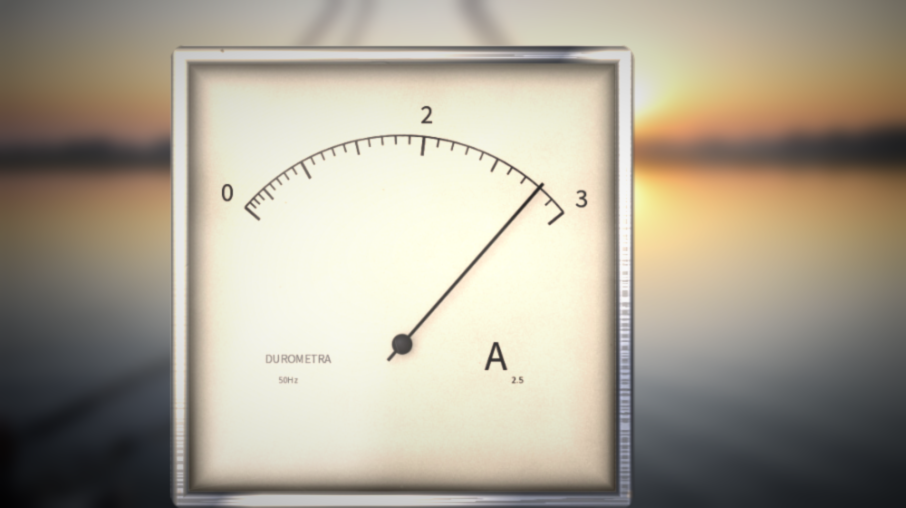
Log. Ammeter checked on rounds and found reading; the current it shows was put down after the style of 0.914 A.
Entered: 2.8 A
